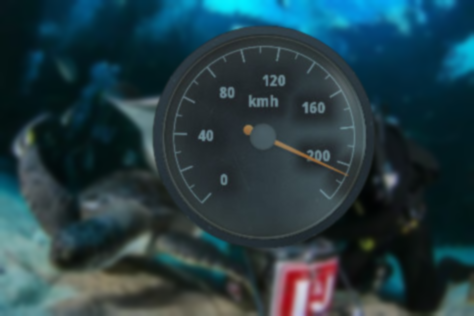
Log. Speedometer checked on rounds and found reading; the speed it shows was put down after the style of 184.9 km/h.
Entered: 205 km/h
